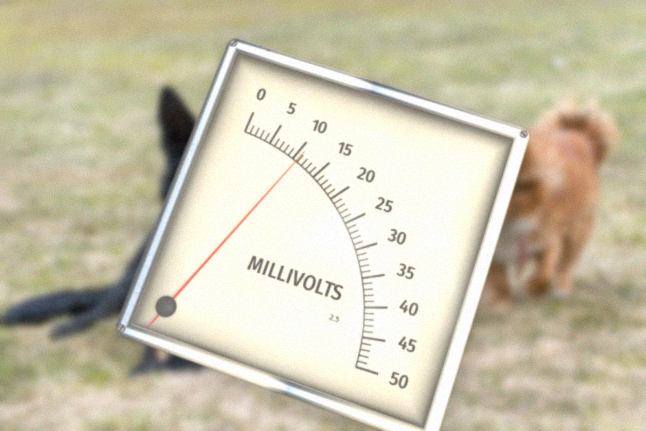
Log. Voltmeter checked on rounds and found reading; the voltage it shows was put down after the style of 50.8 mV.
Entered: 11 mV
